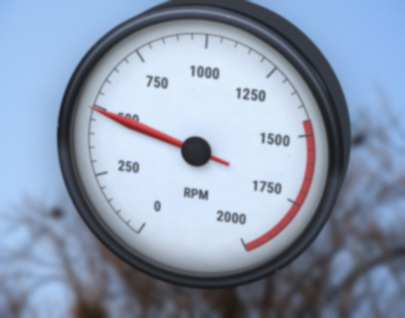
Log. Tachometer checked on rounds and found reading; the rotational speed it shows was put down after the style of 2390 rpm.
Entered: 500 rpm
